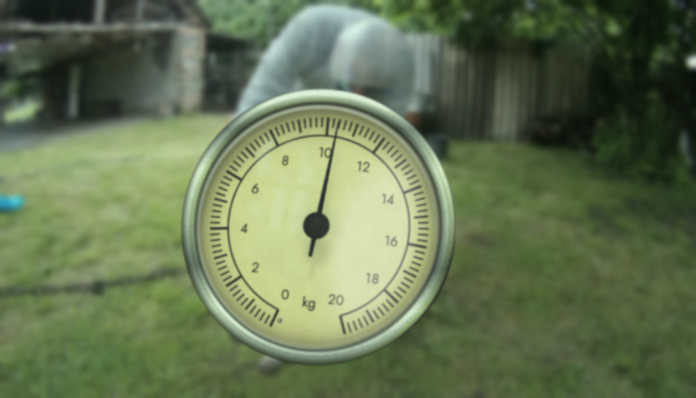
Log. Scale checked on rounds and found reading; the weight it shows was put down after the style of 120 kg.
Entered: 10.4 kg
